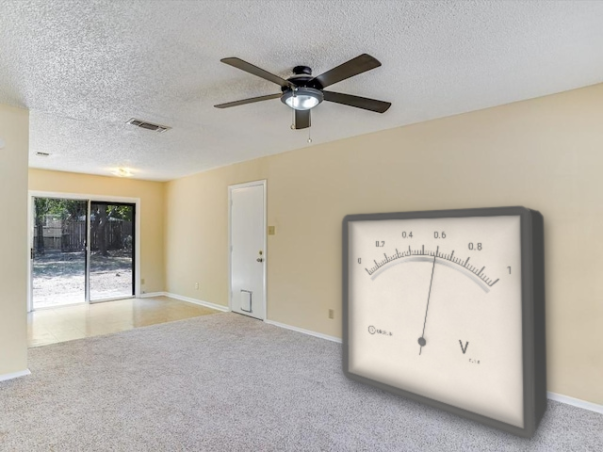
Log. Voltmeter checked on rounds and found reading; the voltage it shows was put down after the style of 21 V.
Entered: 0.6 V
